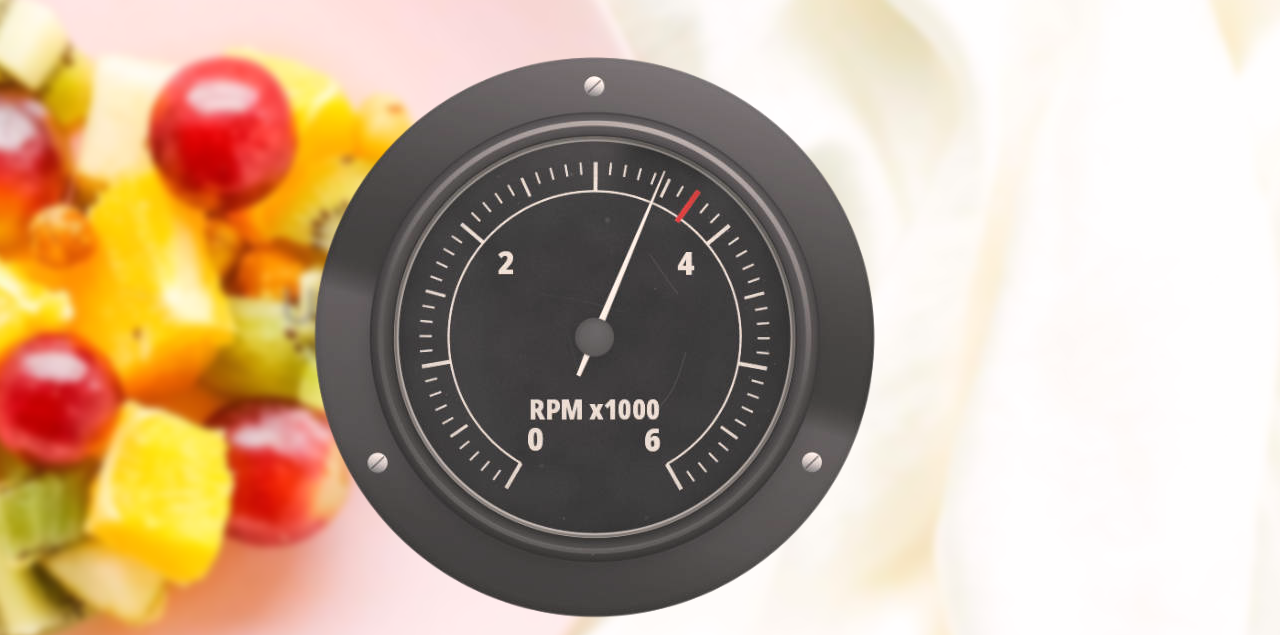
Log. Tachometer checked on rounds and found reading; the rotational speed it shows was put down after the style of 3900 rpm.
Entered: 3450 rpm
